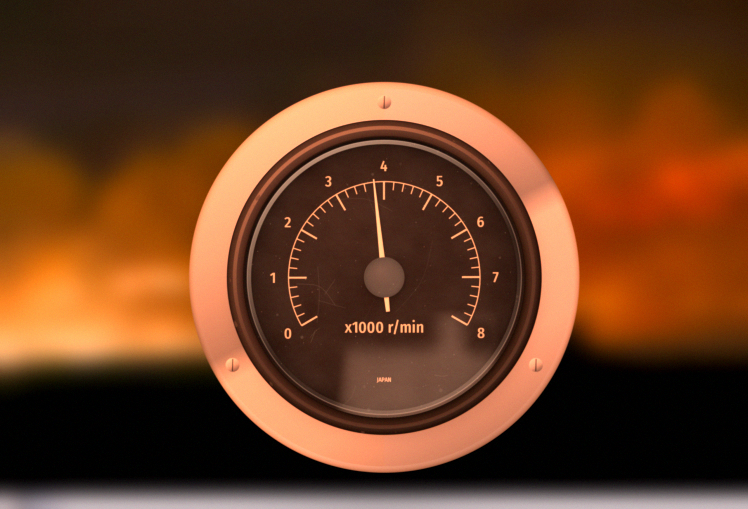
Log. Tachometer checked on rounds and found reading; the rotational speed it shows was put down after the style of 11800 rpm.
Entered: 3800 rpm
